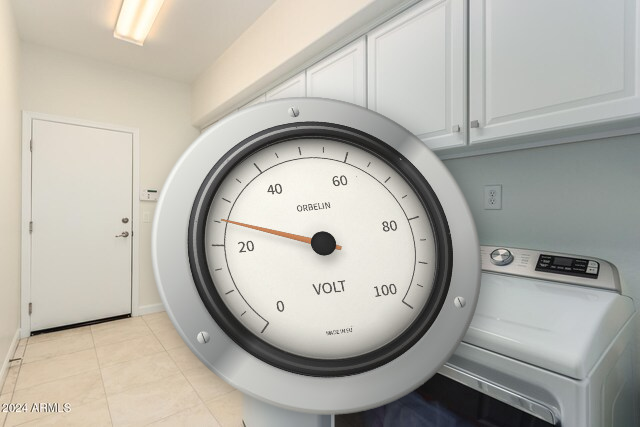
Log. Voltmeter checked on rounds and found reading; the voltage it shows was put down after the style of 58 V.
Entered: 25 V
